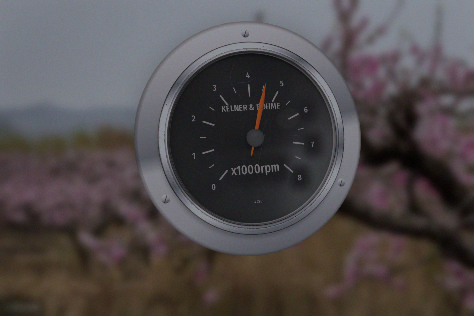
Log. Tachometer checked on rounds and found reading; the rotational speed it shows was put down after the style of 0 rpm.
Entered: 4500 rpm
